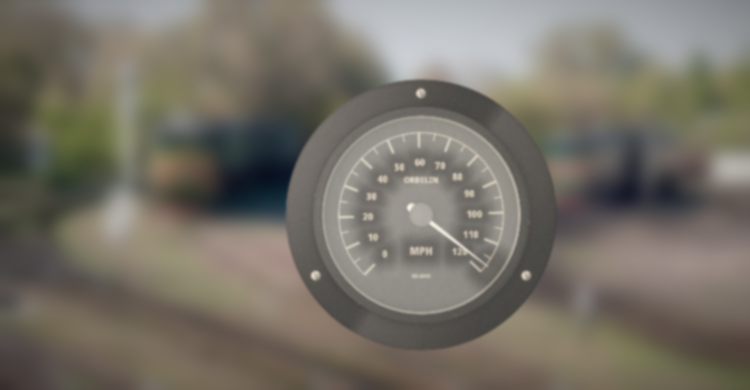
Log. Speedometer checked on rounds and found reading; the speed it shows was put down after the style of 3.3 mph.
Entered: 117.5 mph
